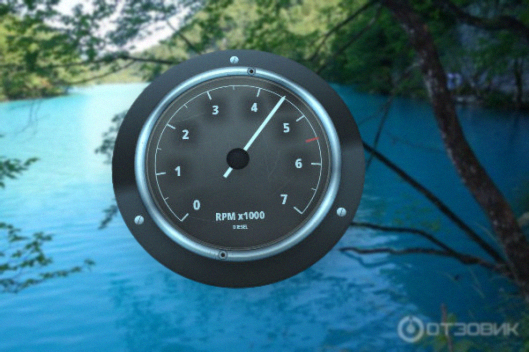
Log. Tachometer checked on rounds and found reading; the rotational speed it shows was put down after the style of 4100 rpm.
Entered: 4500 rpm
